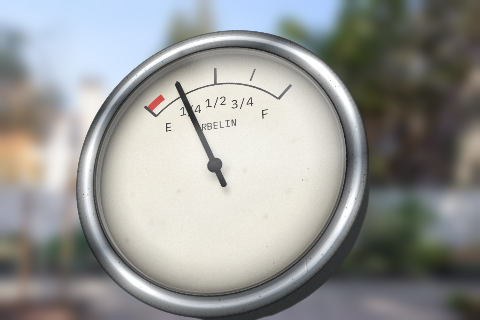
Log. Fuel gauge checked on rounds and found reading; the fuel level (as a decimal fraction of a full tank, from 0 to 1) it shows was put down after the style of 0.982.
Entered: 0.25
